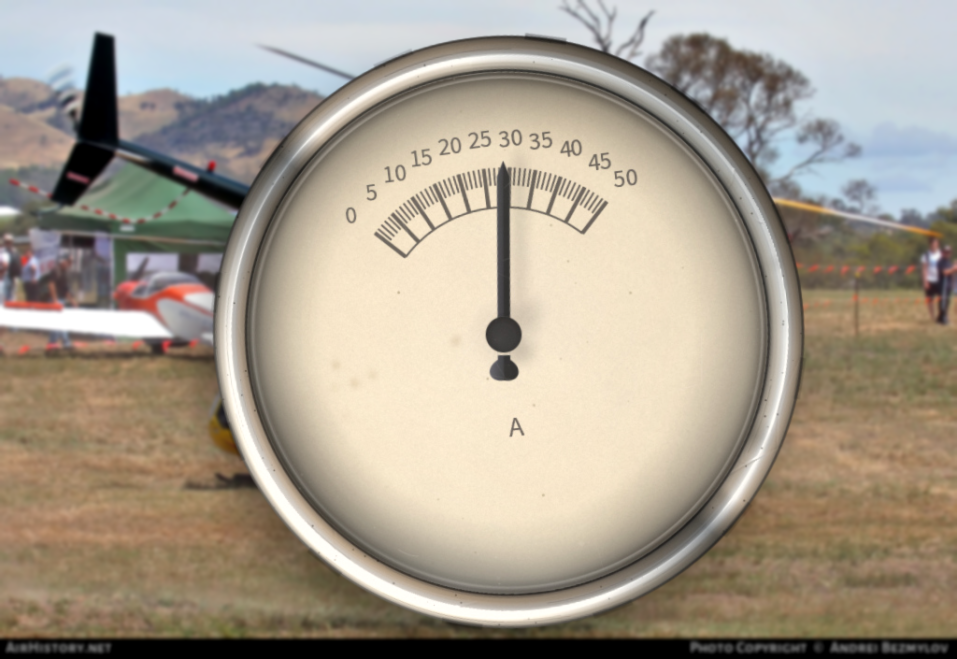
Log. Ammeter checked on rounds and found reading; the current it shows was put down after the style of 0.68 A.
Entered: 29 A
